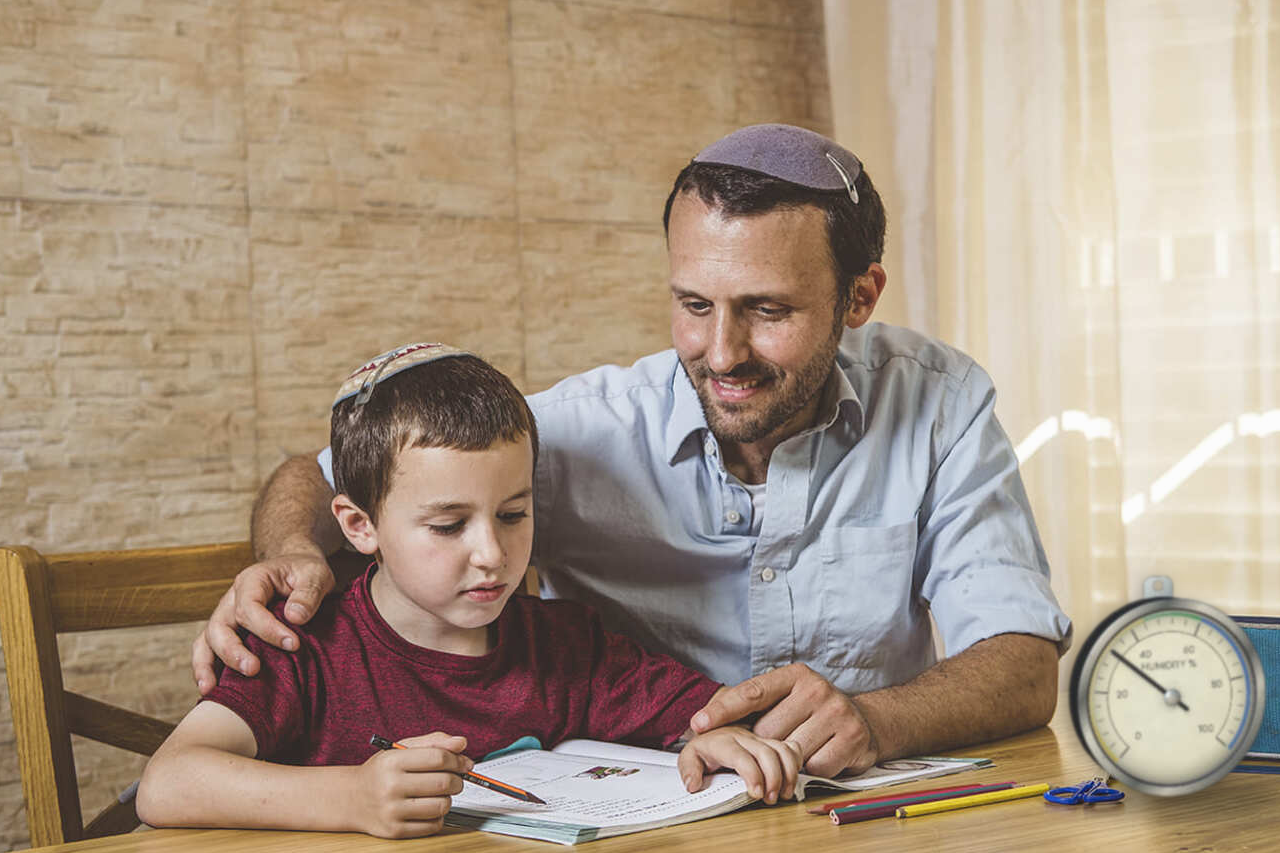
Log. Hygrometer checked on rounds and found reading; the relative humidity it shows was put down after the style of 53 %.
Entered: 32 %
